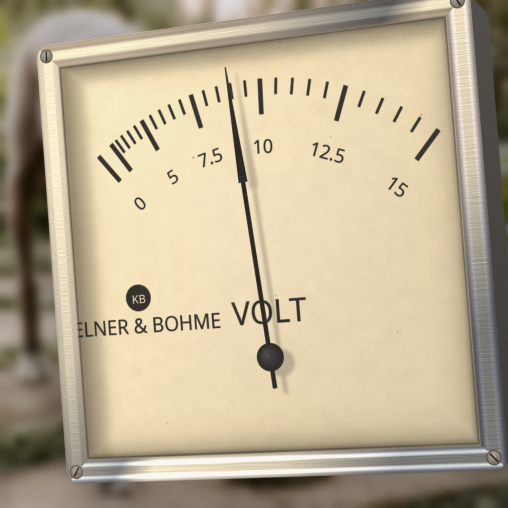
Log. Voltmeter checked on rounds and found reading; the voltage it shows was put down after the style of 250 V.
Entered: 9 V
